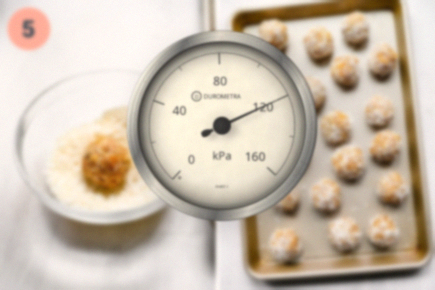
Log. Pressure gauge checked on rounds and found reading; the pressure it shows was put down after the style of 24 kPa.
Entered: 120 kPa
